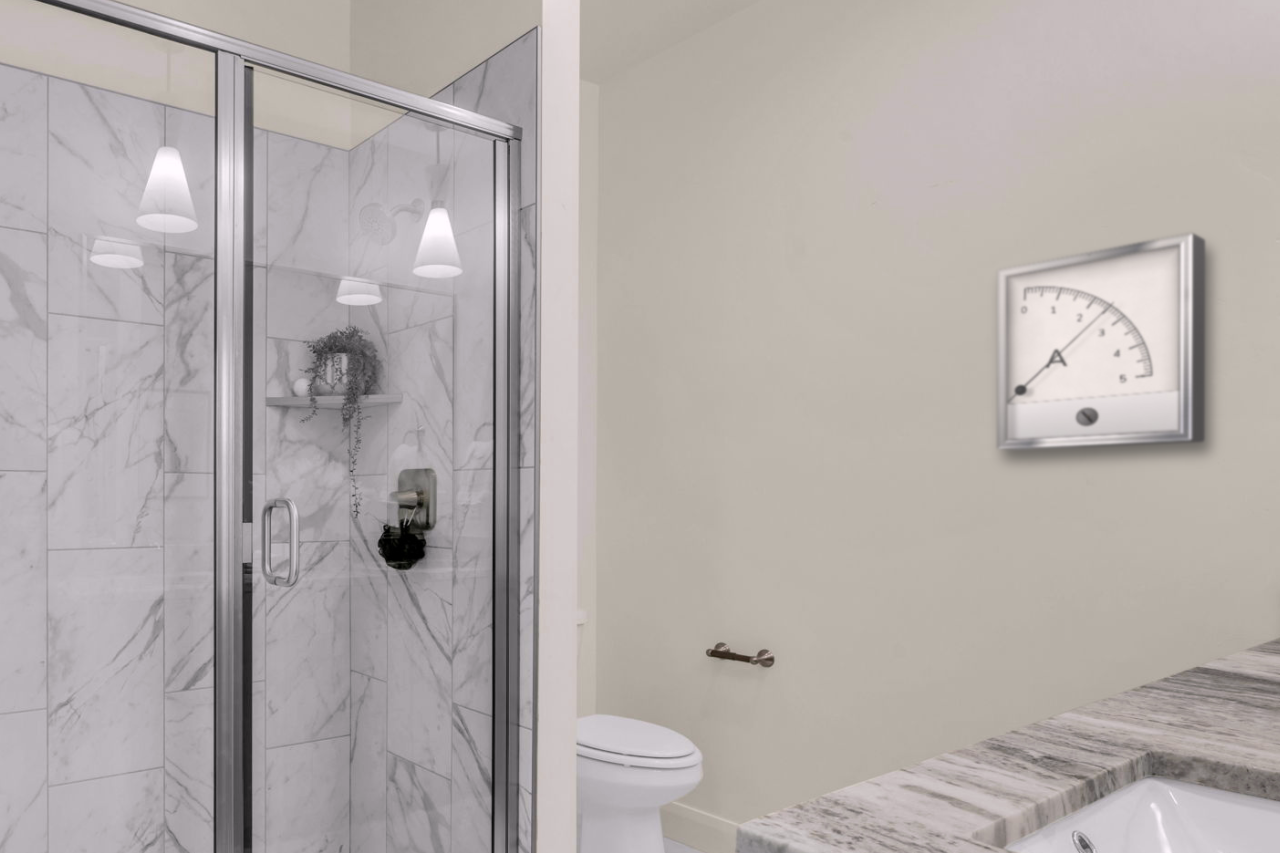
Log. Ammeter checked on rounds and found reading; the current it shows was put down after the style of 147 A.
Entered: 2.5 A
